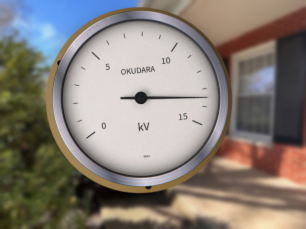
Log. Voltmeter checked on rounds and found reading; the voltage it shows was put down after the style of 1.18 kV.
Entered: 13.5 kV
